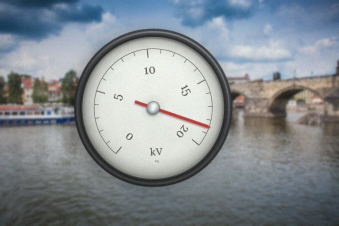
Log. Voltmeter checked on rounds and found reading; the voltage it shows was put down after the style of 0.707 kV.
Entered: 18.5 kV
